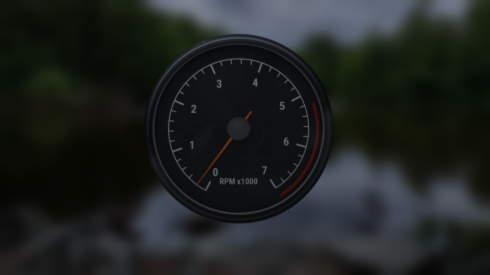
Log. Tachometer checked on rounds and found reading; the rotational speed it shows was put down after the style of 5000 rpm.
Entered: 200 rpm
